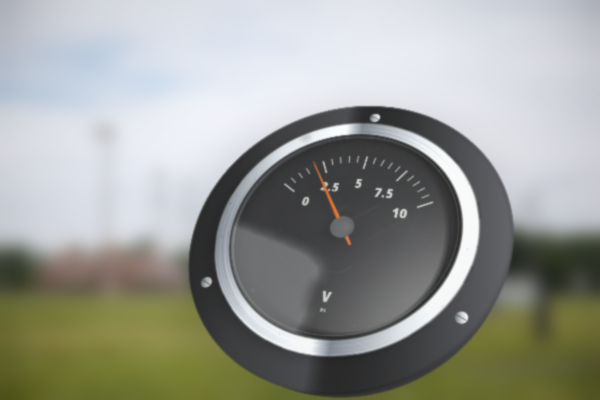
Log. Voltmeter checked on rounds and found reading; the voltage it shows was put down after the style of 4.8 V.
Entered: 2 V
